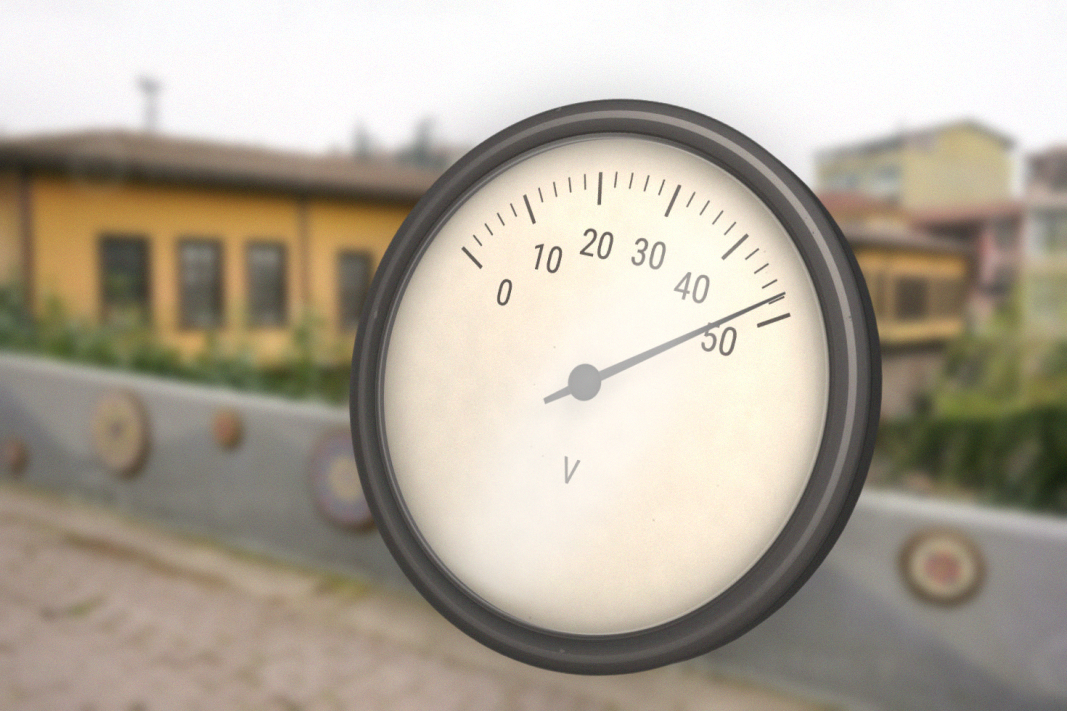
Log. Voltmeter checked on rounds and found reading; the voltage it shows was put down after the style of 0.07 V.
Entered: 48 V
